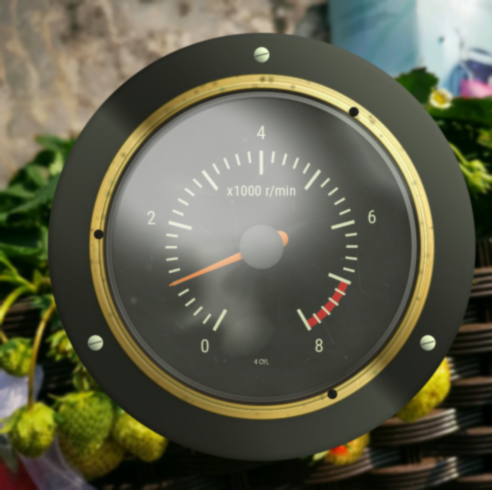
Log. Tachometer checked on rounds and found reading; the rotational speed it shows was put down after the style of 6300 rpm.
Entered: 1000 rpm
